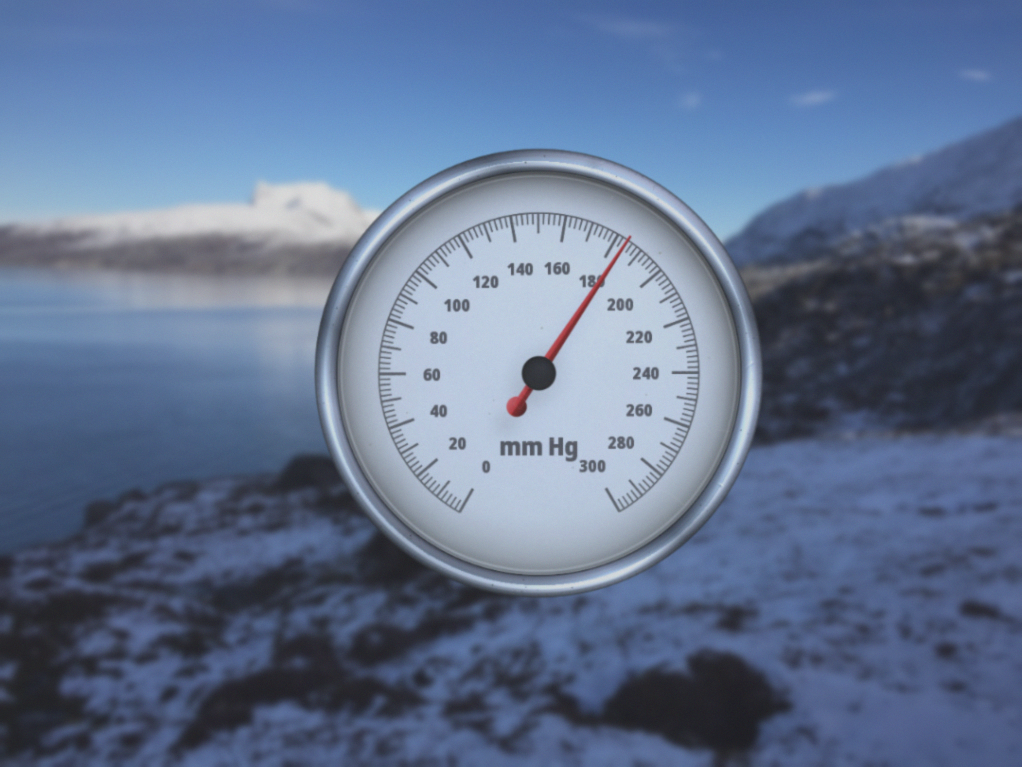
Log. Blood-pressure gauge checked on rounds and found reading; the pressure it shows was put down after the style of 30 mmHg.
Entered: 184 mmHg
